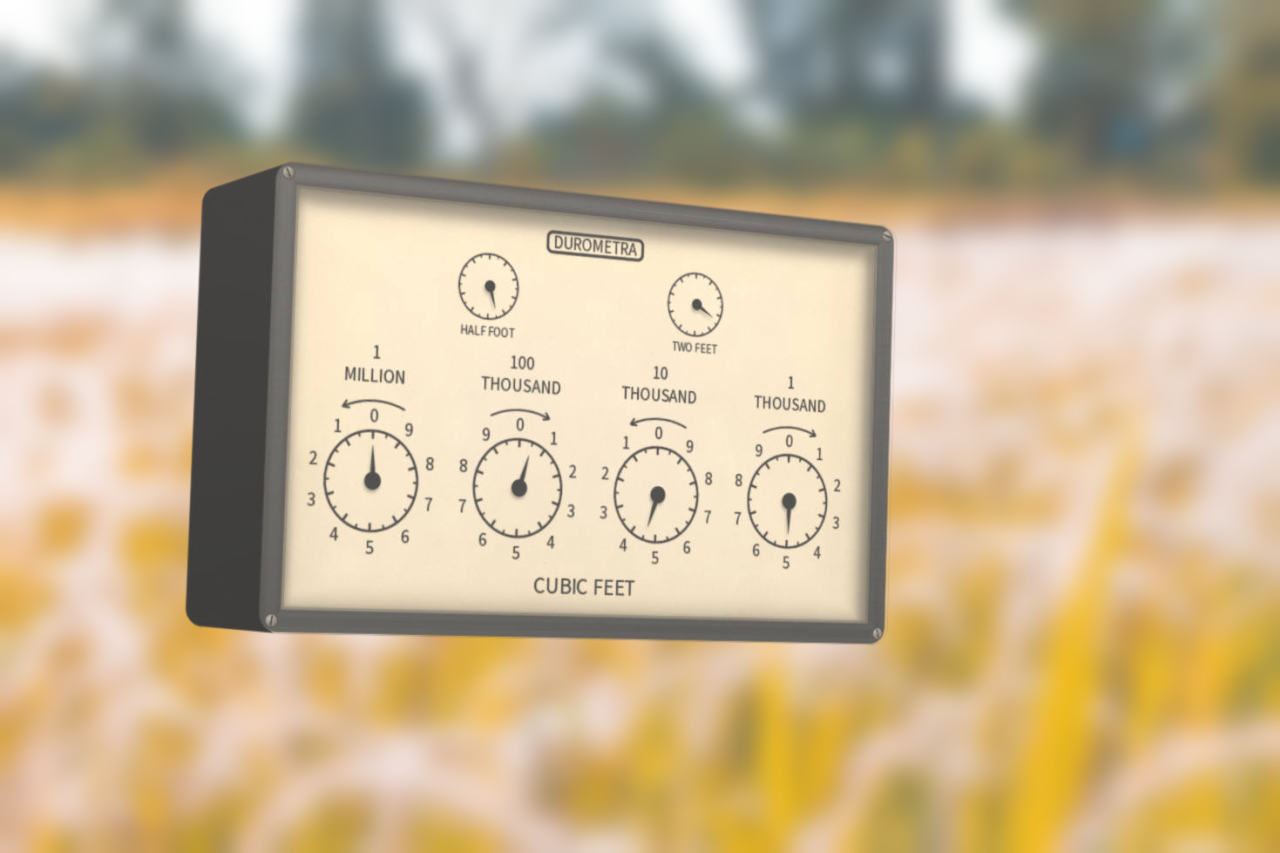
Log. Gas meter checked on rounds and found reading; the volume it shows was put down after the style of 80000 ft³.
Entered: 4500 ft³
